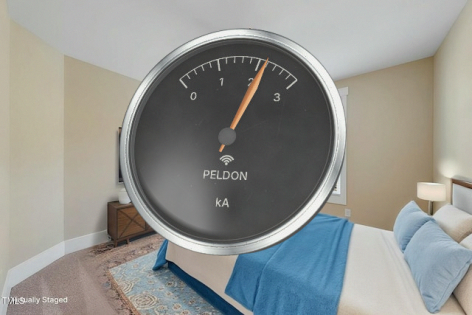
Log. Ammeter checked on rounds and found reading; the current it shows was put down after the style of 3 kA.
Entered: 2.2 kA
